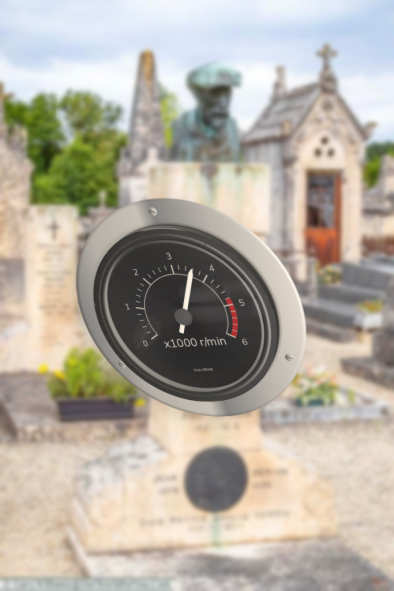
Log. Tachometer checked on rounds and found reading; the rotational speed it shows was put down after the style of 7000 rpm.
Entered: 3600 rpm
